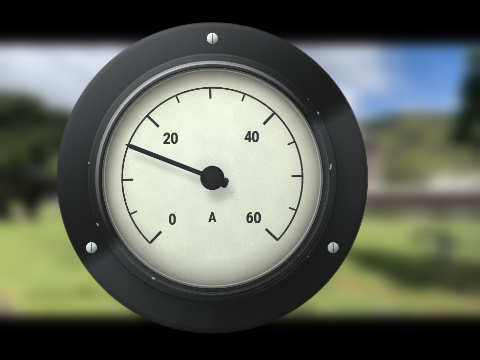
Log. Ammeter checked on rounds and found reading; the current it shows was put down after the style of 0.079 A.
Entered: 15 A
